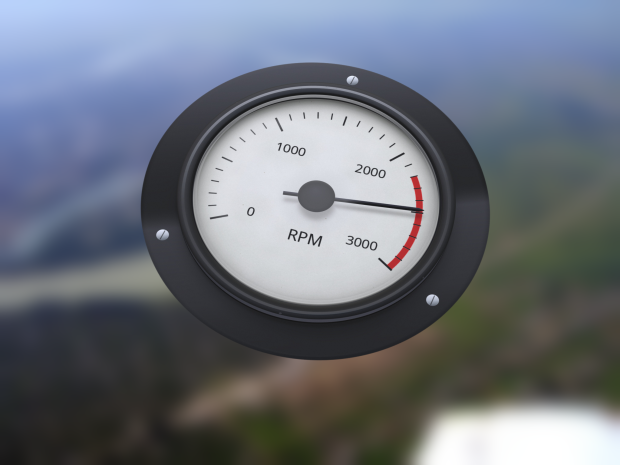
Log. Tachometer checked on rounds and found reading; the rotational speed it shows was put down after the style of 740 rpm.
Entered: 2500 rpm
